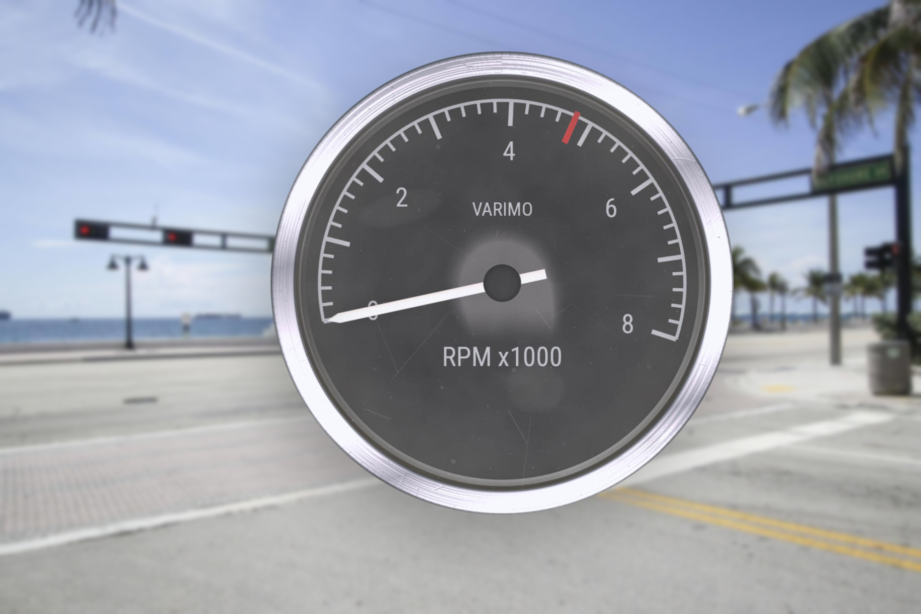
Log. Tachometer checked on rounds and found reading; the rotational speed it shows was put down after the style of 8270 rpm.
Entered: 0 rpm
